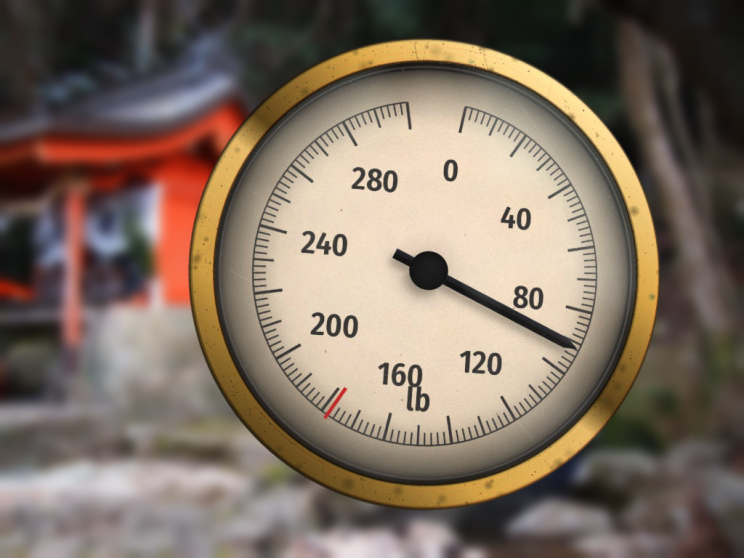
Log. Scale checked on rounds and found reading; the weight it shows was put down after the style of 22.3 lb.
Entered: 92 lb
